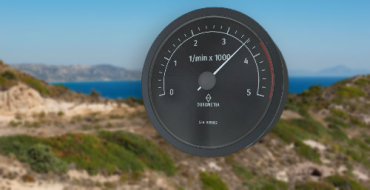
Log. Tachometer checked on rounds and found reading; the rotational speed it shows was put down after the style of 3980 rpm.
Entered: 3600 rpm
